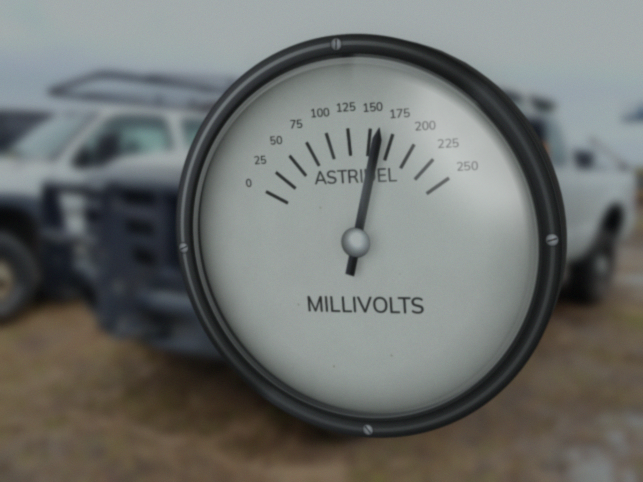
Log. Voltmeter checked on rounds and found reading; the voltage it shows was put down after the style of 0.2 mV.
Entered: 162.5 mV
